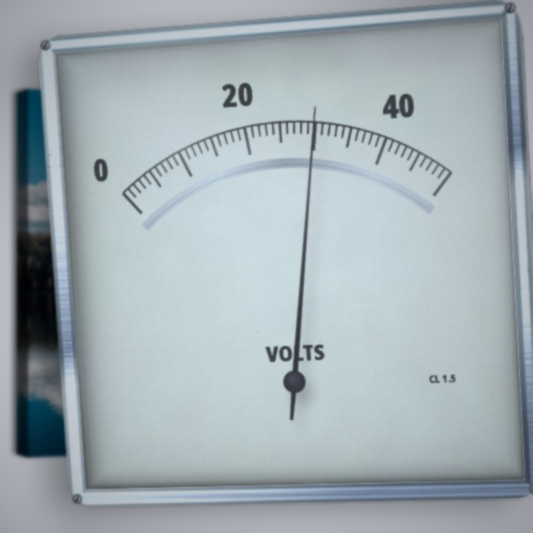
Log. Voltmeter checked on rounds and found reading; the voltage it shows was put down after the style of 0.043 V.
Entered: 30 V
